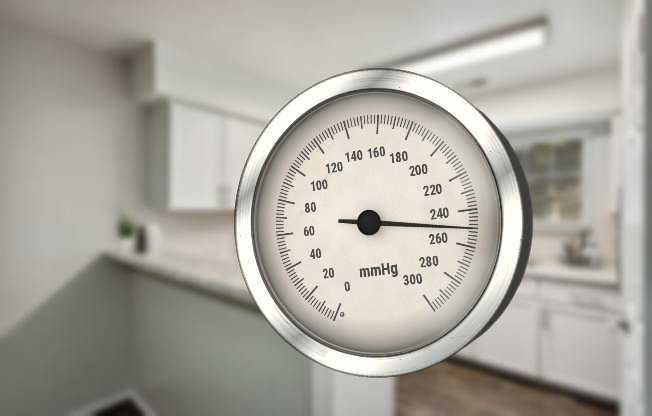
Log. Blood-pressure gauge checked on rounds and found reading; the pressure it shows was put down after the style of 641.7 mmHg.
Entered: 250 mmHg
